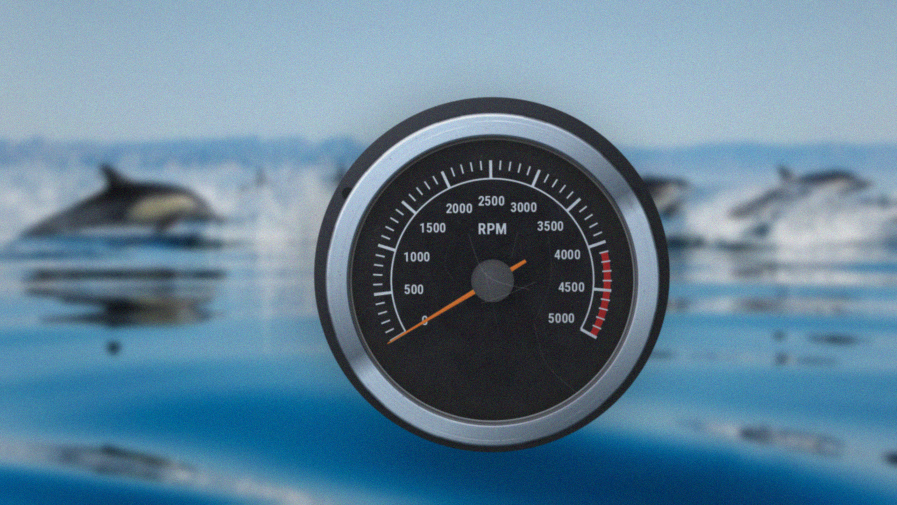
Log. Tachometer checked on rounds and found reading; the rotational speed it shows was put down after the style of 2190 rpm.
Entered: 0 rpm
